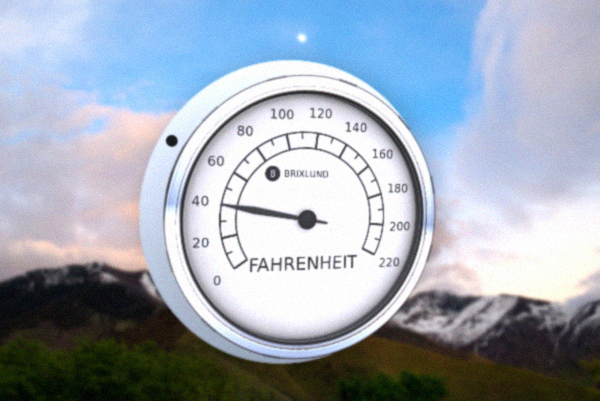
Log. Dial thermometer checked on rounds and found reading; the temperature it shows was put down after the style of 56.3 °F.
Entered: 40 °F
